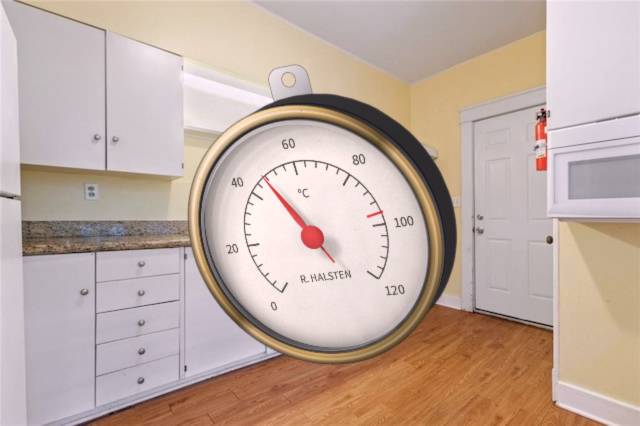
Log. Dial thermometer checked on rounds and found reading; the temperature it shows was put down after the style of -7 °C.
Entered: 48 °C
